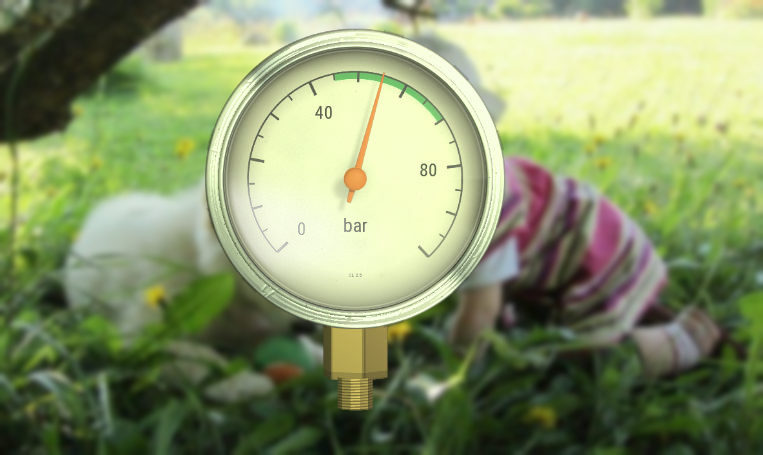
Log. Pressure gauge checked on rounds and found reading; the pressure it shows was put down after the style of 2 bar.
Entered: 55 bar
